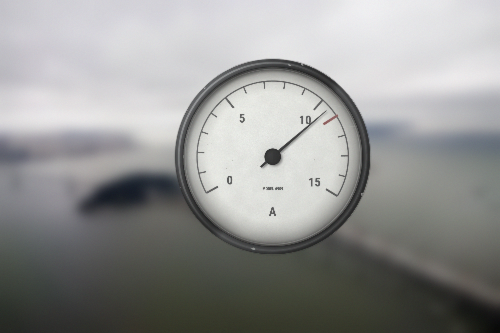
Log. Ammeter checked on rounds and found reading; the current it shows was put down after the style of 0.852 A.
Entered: 10.5 A
